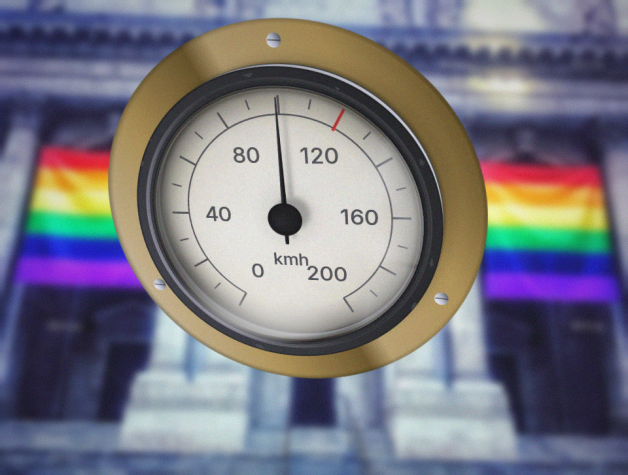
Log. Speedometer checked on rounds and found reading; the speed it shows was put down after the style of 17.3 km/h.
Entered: 100 km/h
